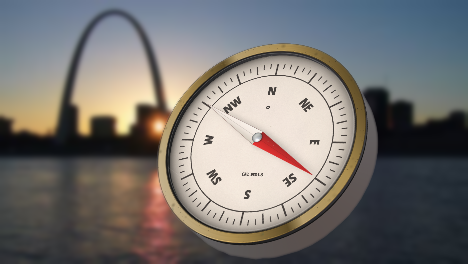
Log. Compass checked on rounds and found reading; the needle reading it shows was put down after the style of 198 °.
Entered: 120 °
